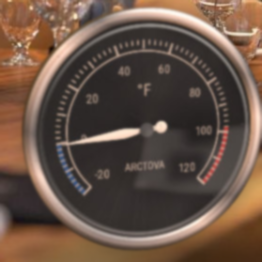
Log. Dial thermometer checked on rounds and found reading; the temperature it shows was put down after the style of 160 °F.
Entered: 0 °F
